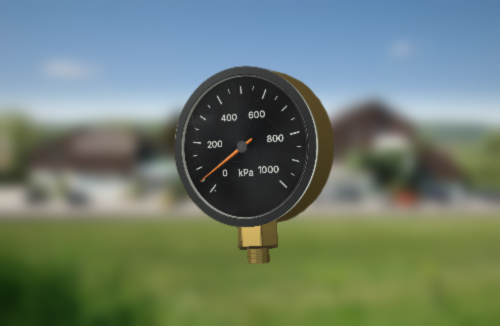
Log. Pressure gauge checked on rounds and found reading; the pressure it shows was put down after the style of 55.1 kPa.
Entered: 50 kPa
